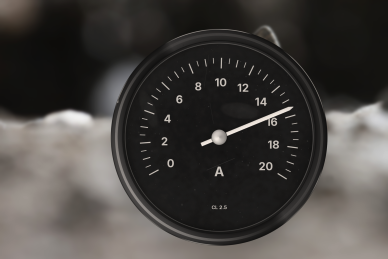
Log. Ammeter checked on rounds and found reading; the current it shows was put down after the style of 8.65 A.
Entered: 15.5 A
